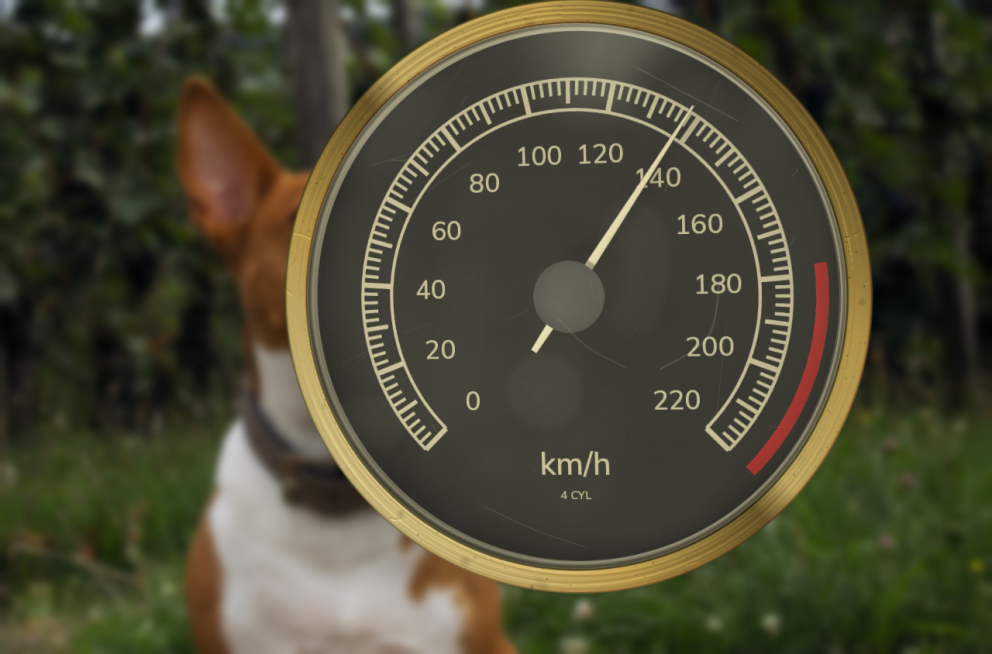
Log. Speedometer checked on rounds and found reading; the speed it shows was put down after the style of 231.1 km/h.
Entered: 138 km/h
